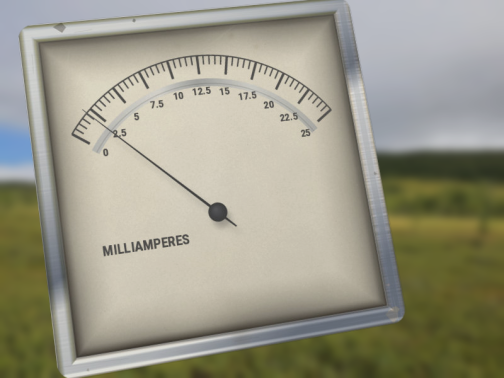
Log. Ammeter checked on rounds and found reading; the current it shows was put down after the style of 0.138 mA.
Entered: 2 mA
